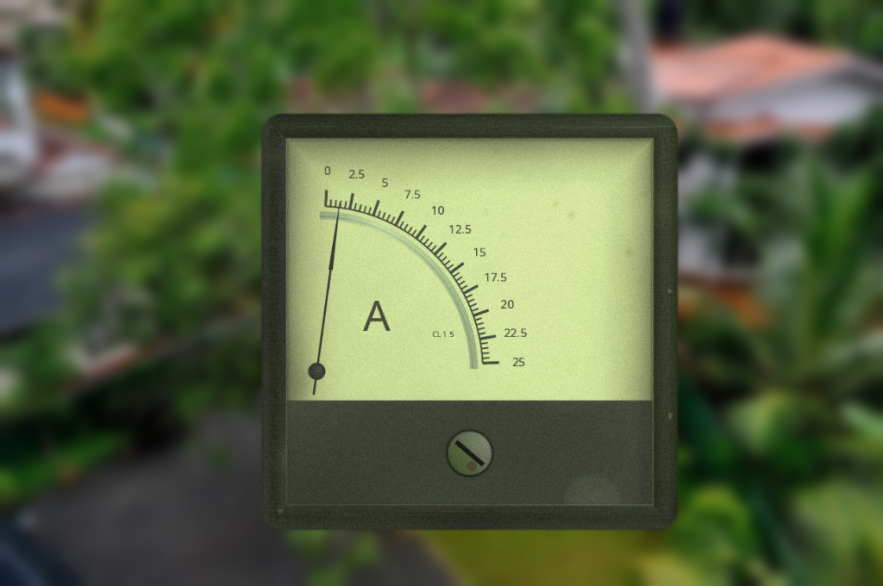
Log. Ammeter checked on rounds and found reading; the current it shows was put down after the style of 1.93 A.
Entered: 1.5 A
